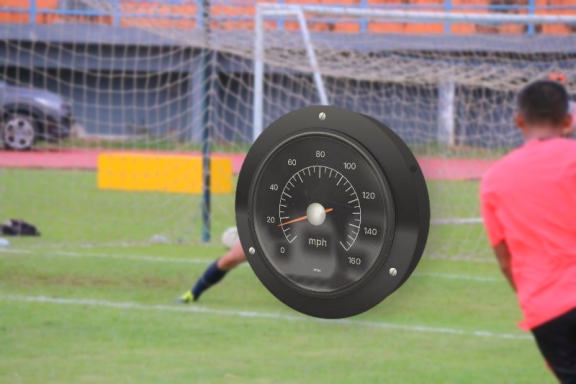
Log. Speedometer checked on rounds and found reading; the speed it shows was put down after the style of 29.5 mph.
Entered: 15 mph
